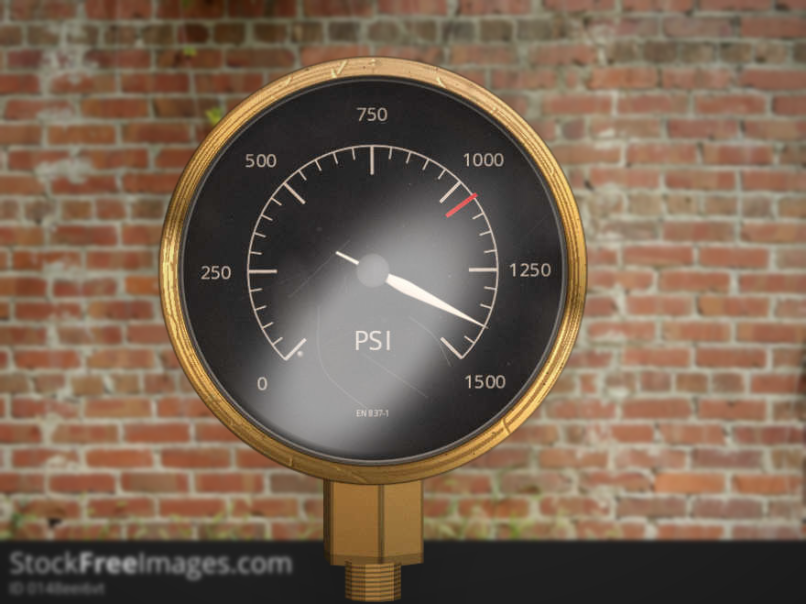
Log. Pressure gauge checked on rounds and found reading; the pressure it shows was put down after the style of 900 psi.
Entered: 1400 psi
